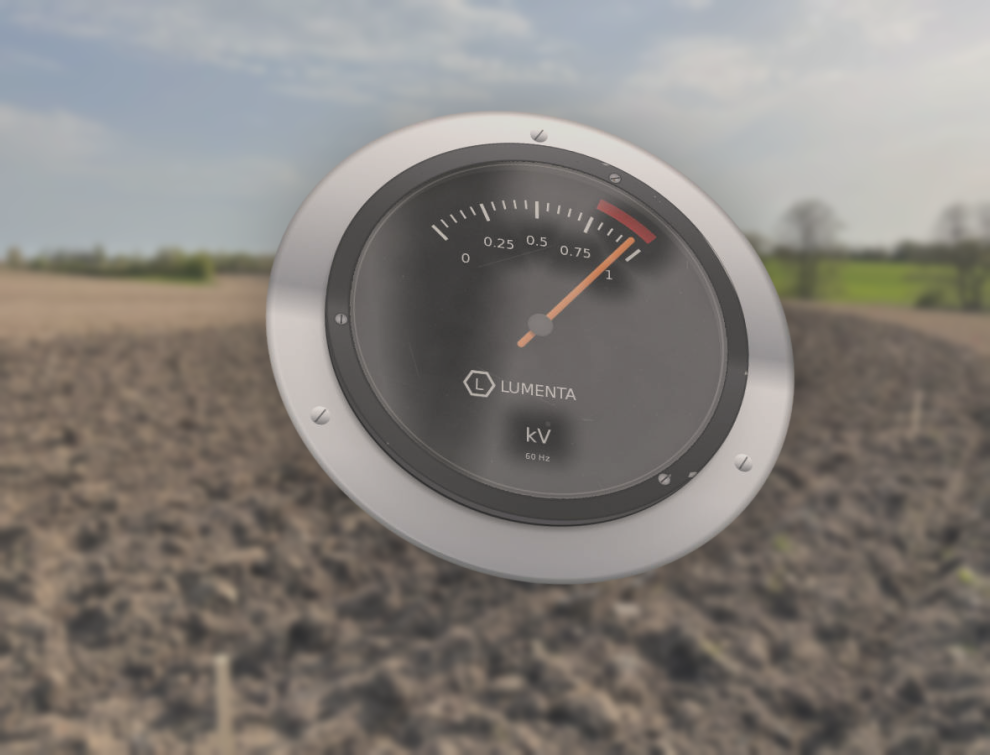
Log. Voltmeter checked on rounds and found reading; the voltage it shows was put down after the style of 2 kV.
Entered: 0.95 kV
